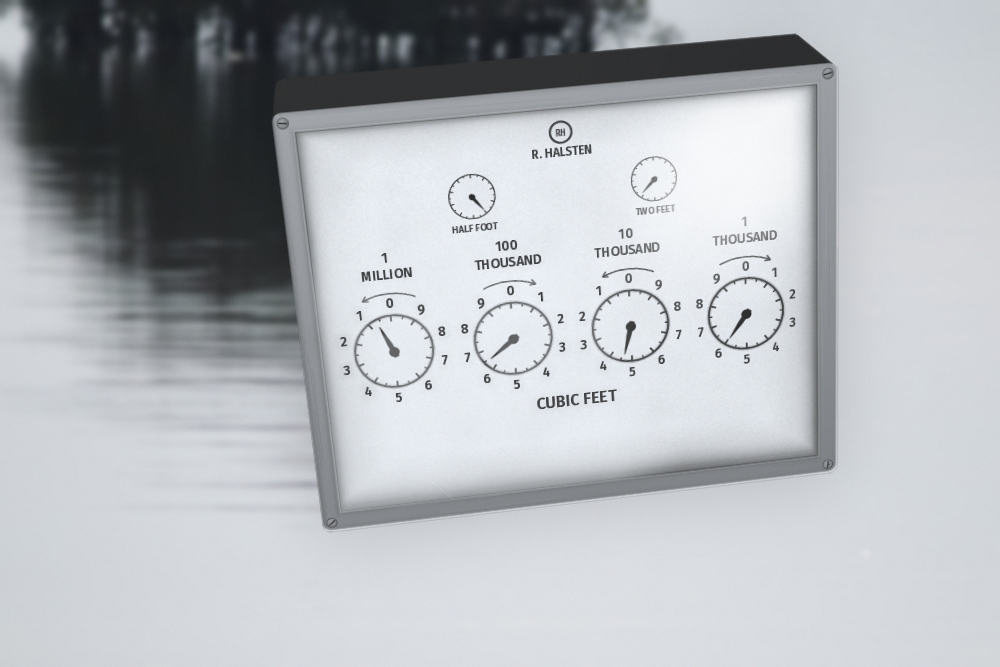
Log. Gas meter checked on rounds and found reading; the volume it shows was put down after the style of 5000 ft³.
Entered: 64600 ft³
